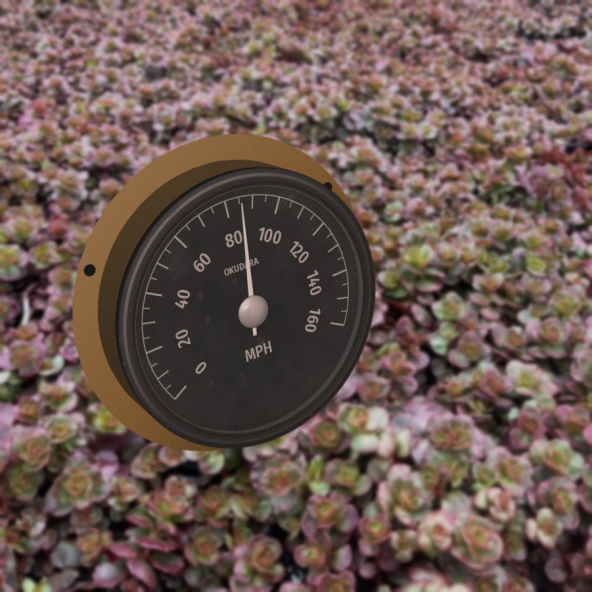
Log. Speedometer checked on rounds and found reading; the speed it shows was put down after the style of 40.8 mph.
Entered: 85 mph
